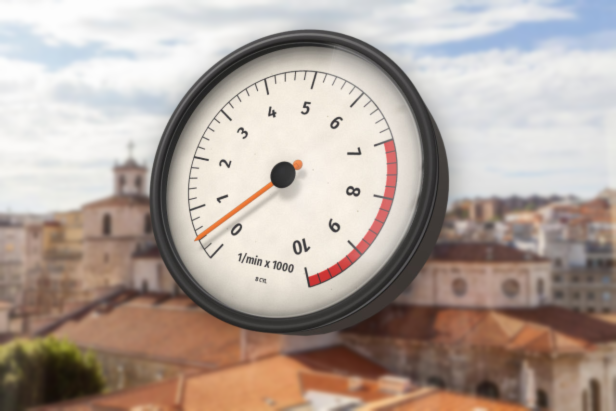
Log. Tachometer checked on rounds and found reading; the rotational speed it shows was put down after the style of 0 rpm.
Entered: 400 rpm
